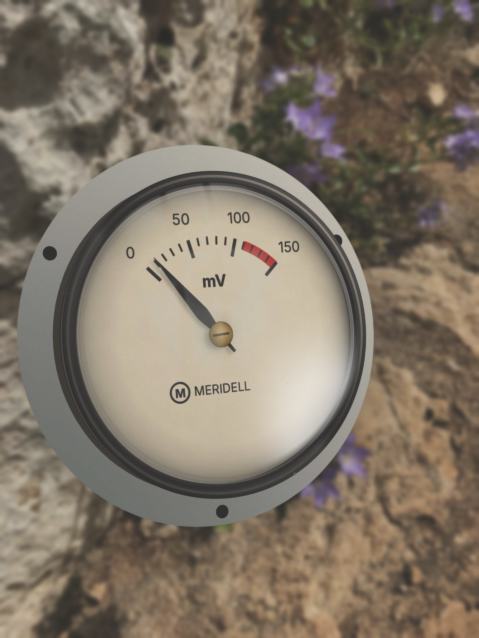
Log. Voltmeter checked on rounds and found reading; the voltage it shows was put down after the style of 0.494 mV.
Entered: 10 mV
